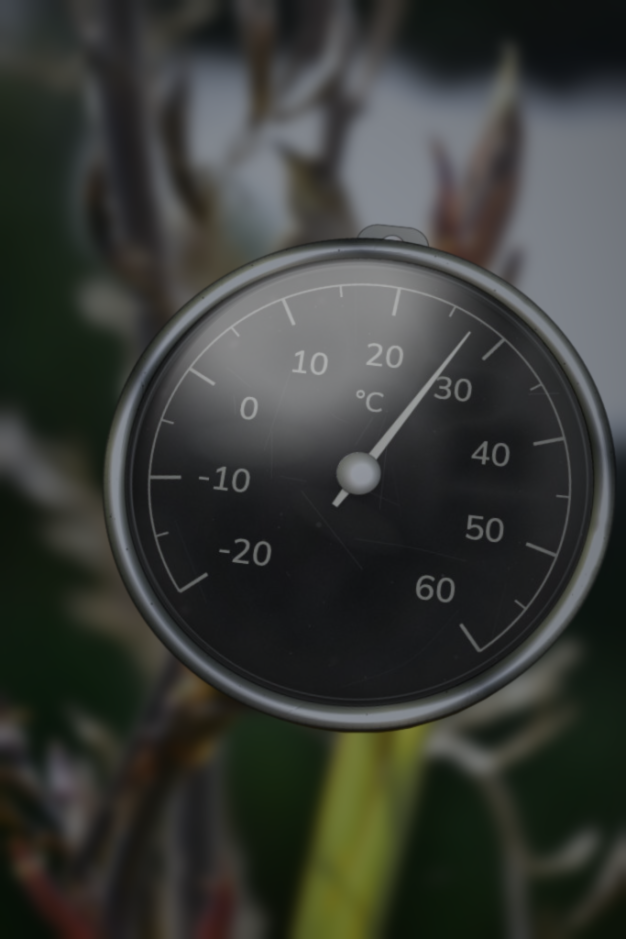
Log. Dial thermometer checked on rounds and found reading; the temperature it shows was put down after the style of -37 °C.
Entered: 27.5 °C
